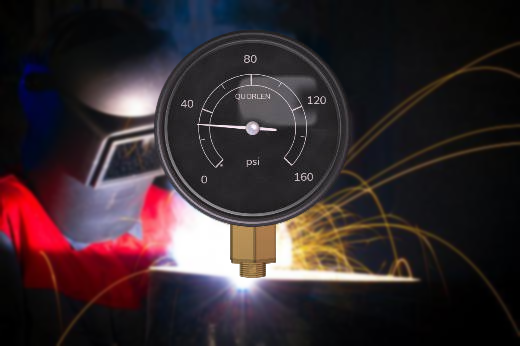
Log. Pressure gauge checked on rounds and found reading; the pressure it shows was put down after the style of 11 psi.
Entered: 30 psi
